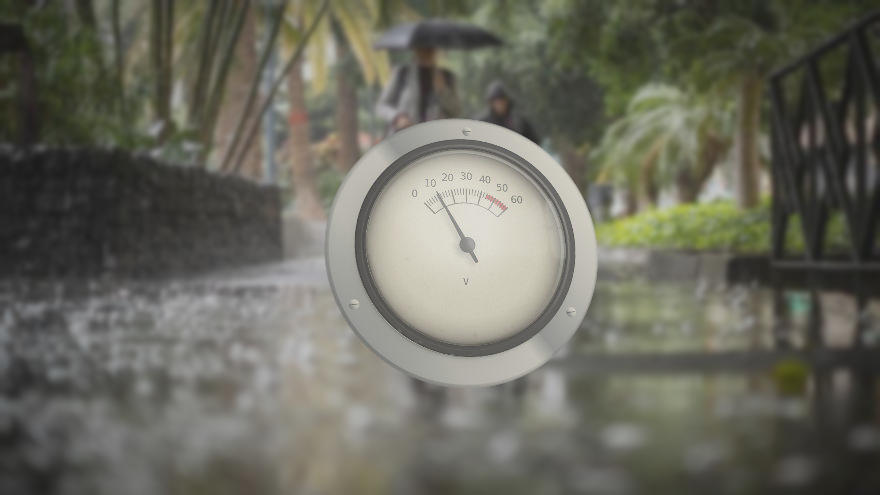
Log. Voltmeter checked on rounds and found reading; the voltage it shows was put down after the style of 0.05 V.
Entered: 10 V
